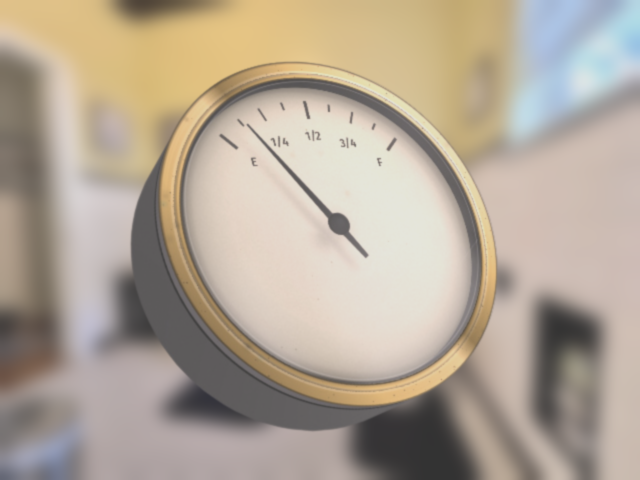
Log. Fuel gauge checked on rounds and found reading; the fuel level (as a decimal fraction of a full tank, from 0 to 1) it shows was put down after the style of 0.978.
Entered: 0.125
